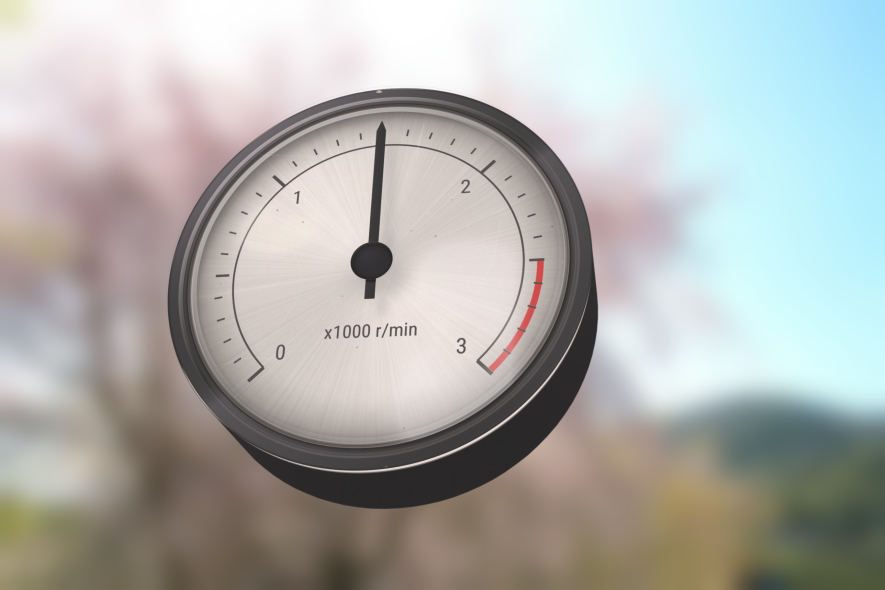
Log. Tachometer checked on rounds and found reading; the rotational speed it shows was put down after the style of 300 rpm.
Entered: 1500 rpm
